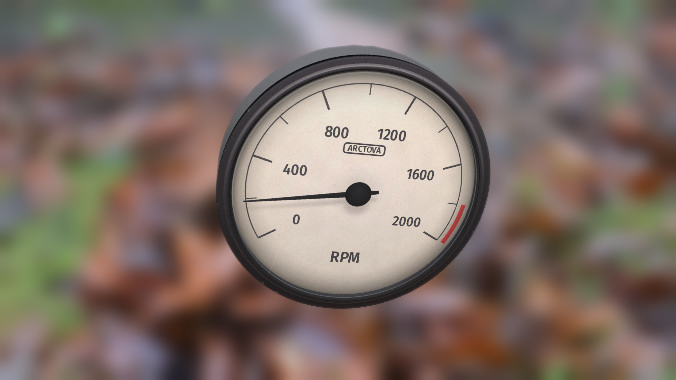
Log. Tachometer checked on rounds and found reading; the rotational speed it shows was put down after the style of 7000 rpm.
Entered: 200 rpm
